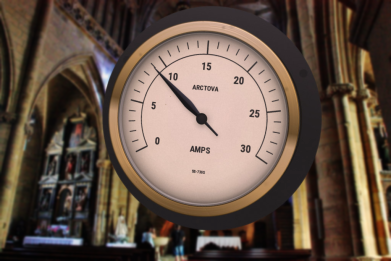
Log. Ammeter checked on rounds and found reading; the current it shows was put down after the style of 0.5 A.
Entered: 9 A
